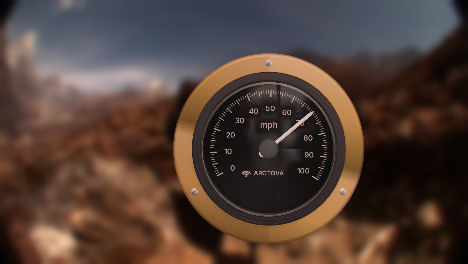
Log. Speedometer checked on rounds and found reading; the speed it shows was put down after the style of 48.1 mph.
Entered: 70 mph
